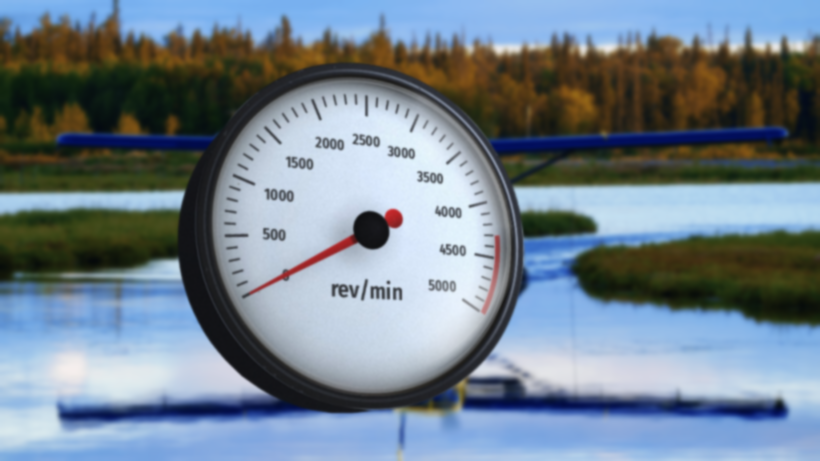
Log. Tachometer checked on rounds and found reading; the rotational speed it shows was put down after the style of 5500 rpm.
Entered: 0 rpm
